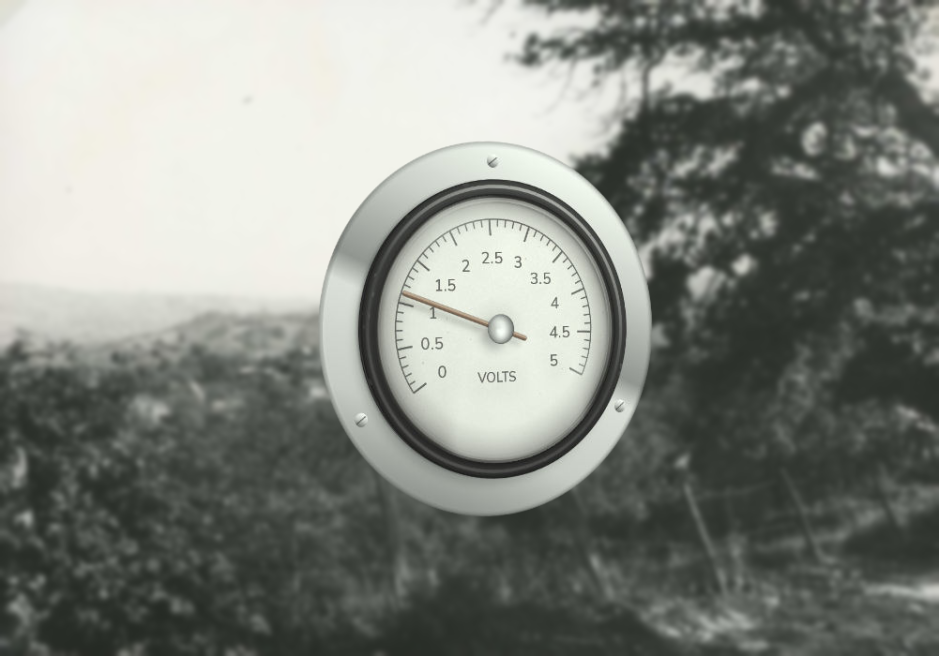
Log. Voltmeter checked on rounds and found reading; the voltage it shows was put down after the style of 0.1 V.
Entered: 1.1 V
